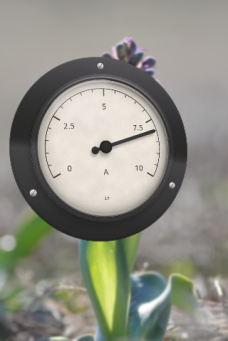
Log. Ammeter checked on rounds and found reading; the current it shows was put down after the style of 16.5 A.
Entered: 8 A
